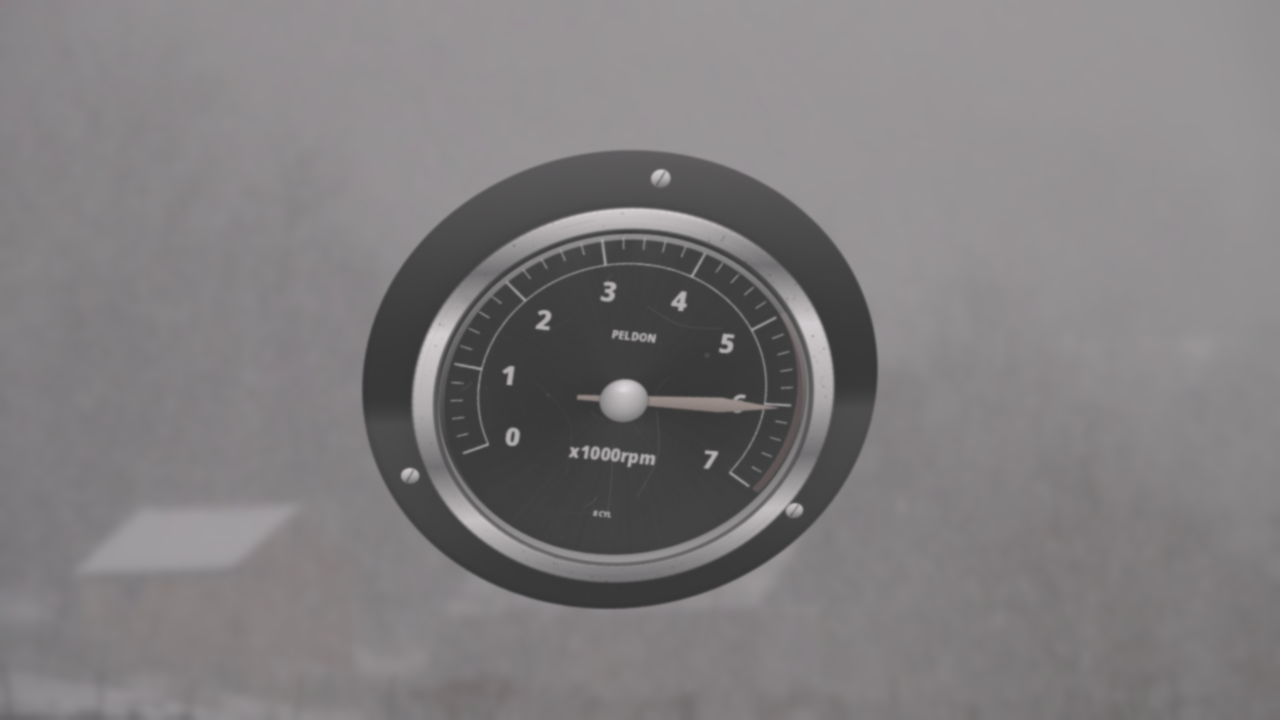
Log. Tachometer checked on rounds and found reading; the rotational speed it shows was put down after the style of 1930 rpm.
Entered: 6000 rpm
